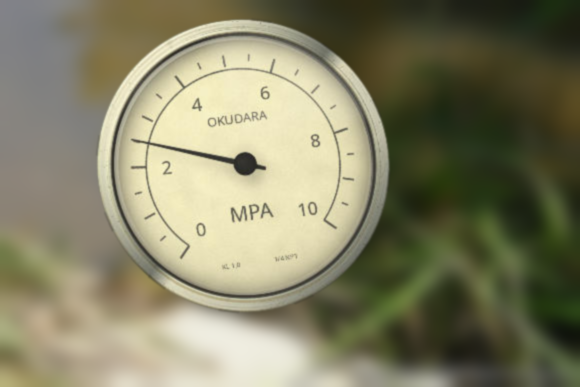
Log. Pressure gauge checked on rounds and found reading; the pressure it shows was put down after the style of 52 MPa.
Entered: 2.5 MPa
